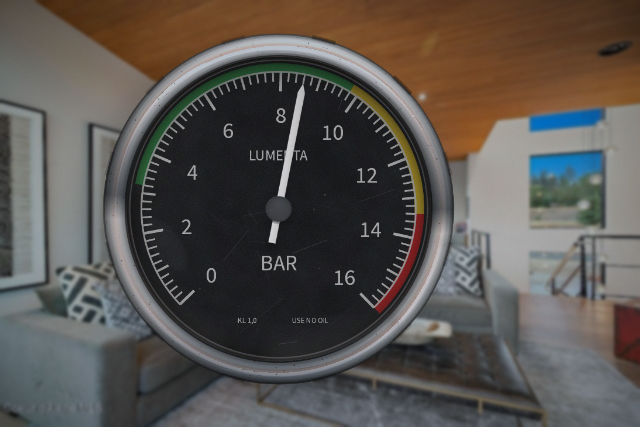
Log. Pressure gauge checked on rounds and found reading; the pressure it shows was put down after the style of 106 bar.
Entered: 8.6 bar
